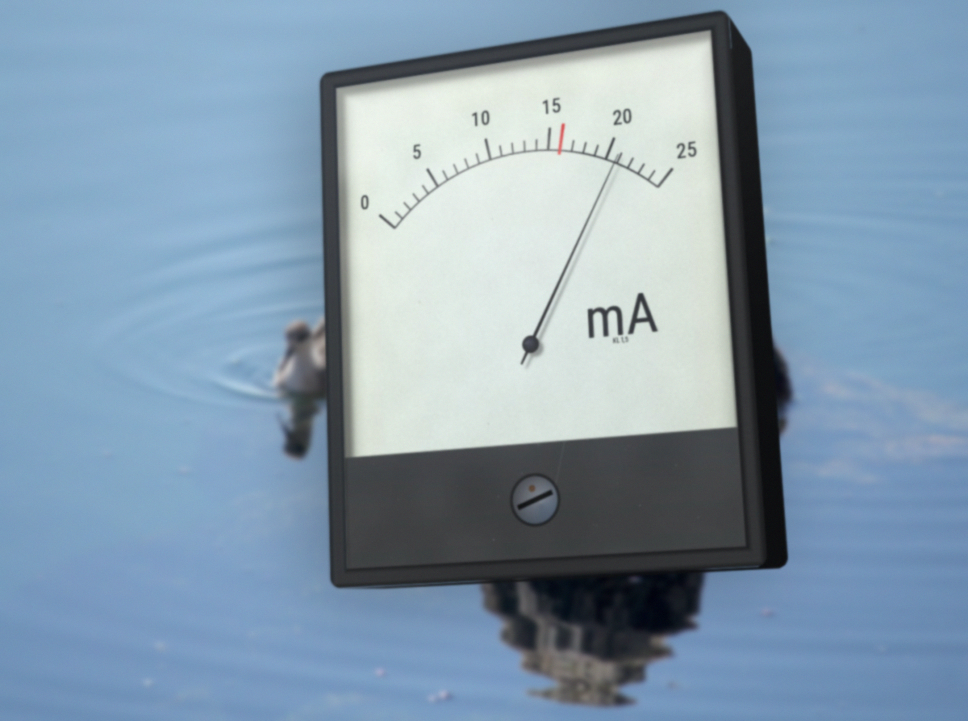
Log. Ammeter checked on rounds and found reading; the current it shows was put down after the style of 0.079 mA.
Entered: 21 mA
